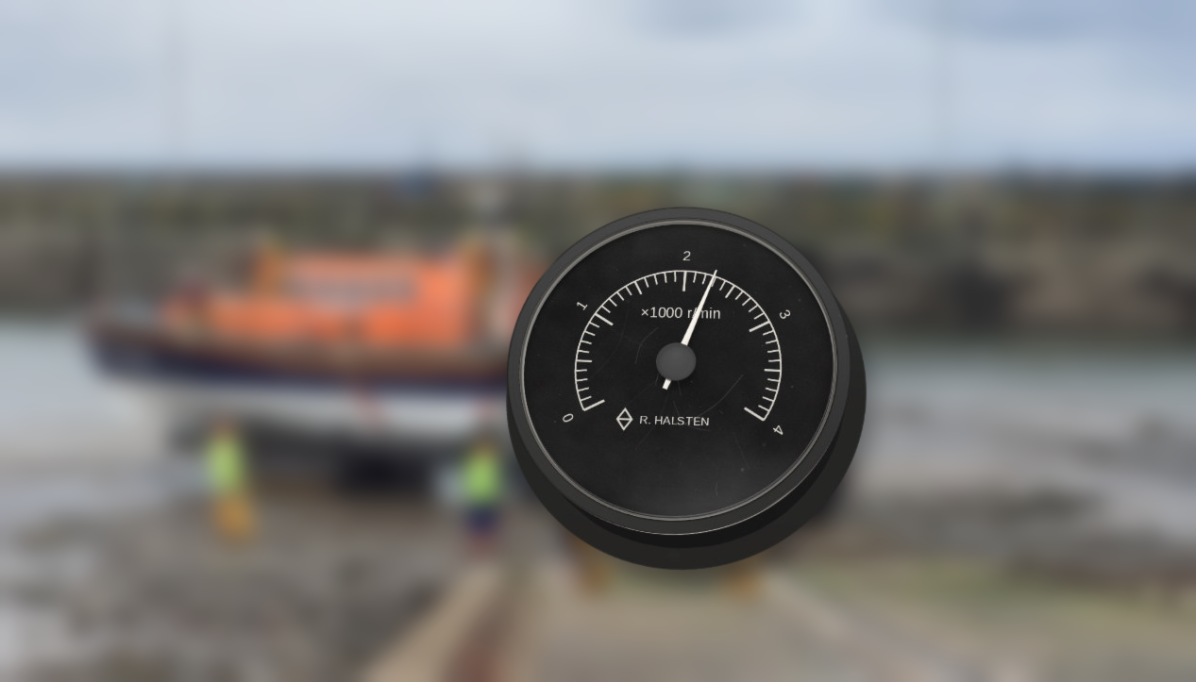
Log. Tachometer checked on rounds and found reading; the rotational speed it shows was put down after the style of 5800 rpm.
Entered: 2300 rpm
